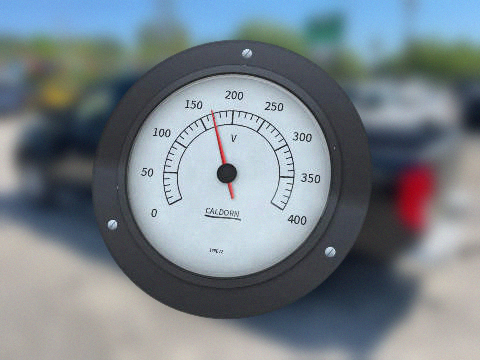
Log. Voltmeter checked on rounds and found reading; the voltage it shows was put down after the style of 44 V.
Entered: 170 V
